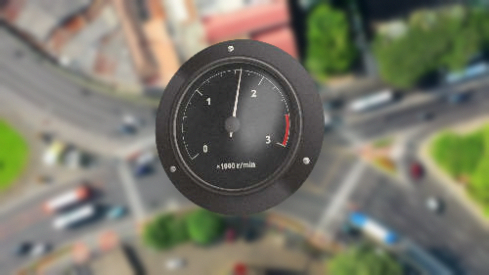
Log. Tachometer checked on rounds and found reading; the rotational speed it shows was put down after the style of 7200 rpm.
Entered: 1700 rpm
